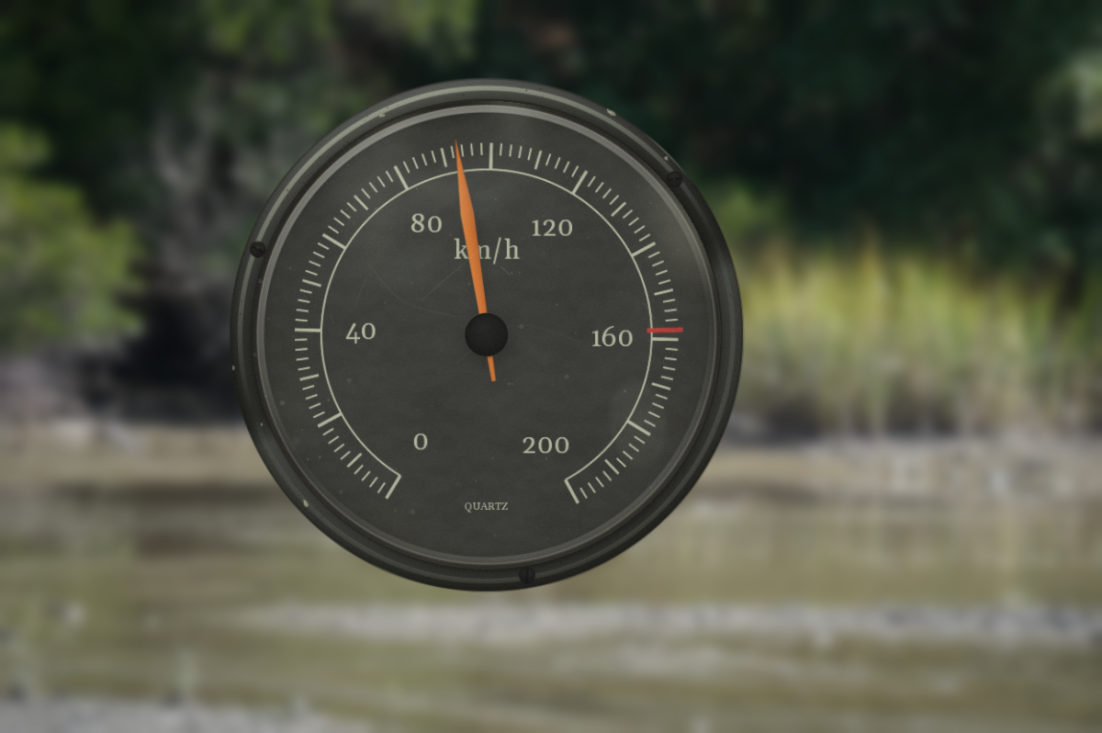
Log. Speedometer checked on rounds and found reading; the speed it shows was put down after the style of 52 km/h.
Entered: 93 km/h
